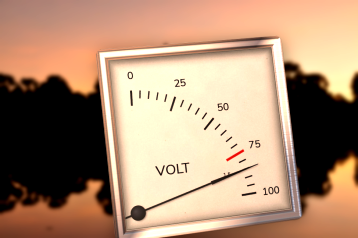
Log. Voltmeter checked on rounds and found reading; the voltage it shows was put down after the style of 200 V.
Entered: 85 V
